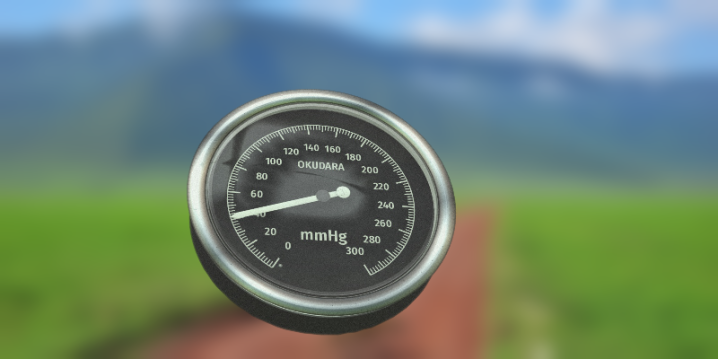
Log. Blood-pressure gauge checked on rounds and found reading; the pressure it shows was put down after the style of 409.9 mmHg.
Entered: 40 mmHg
